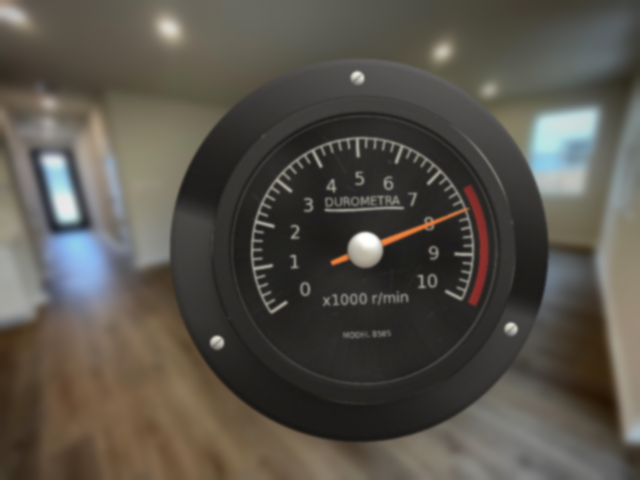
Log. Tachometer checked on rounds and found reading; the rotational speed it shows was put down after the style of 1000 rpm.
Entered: 8000 rpm
